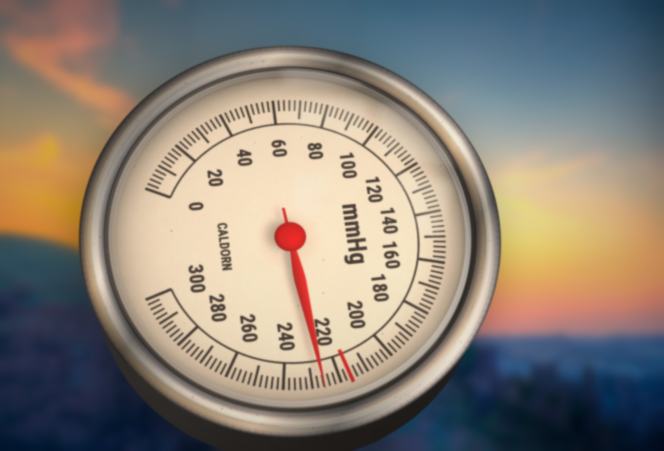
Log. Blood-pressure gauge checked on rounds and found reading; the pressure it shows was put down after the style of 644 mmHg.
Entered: 226 mmHg
